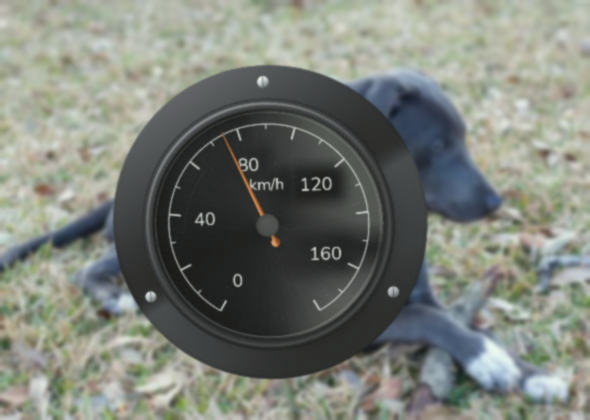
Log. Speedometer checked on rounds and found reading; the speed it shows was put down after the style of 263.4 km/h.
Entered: 75 km/h
